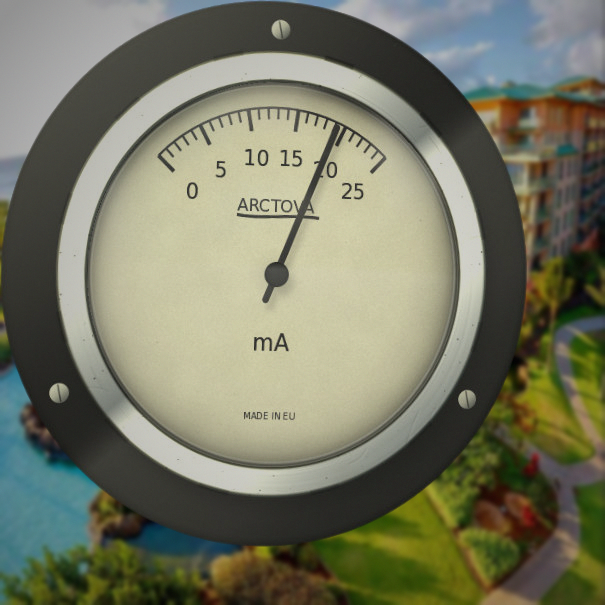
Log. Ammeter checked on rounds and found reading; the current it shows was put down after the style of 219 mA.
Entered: 19 mA
